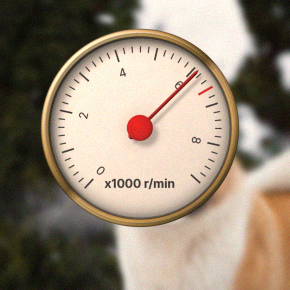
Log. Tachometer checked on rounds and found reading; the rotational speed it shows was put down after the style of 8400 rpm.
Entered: 6100 rpm
